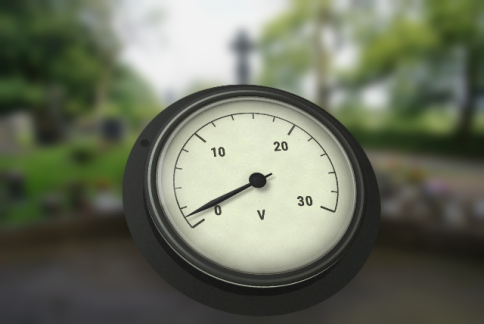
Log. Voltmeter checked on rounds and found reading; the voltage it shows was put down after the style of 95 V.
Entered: 1 V
